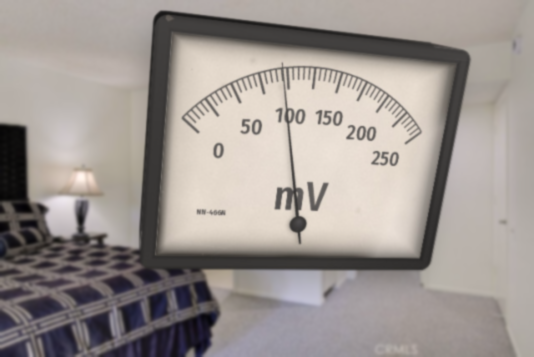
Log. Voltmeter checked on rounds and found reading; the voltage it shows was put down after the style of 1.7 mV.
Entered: 95 mV
